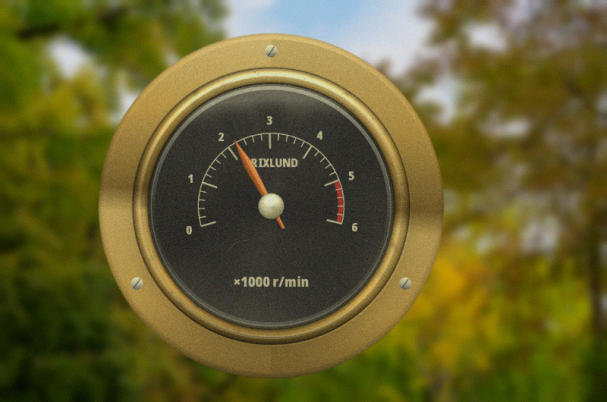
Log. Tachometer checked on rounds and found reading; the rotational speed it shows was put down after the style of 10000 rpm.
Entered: 2200 rpm
